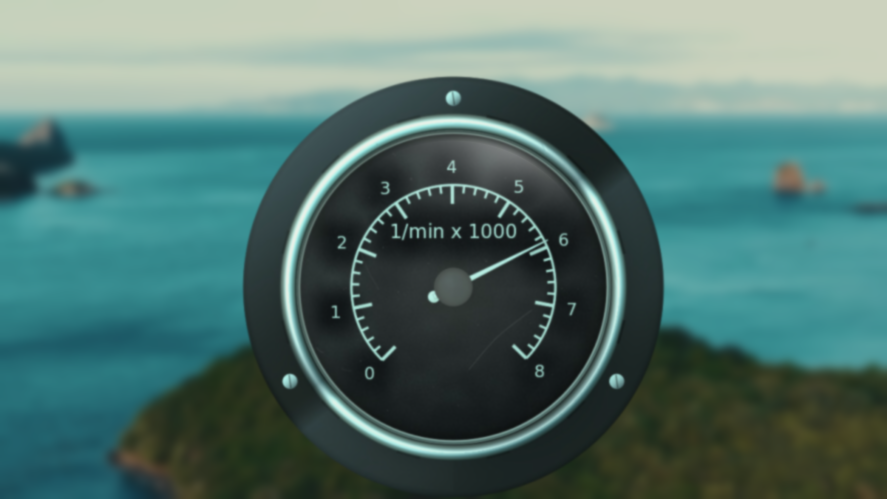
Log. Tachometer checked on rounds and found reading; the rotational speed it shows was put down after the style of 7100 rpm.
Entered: 5900 rpm
